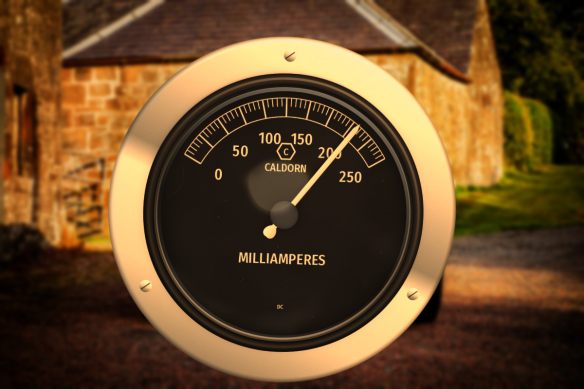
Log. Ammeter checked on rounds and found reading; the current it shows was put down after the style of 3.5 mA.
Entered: 205 mA
